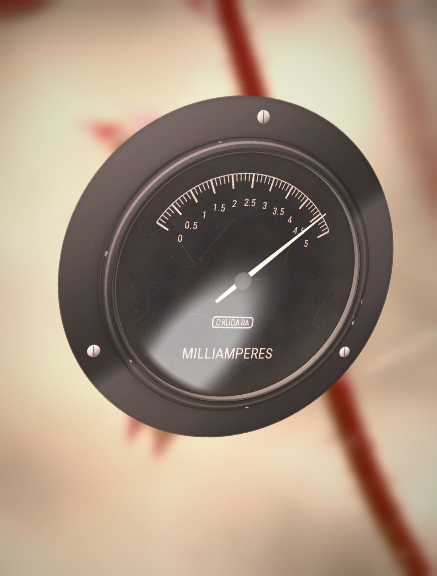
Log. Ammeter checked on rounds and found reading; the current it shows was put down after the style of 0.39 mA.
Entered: 4.5 mA
